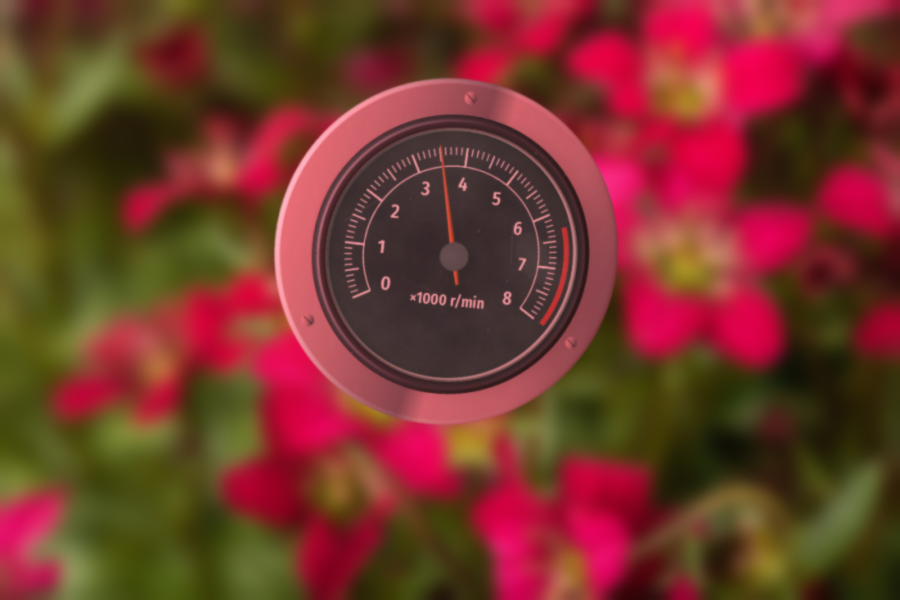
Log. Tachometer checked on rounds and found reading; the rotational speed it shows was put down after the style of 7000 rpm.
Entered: 3500 rpm
